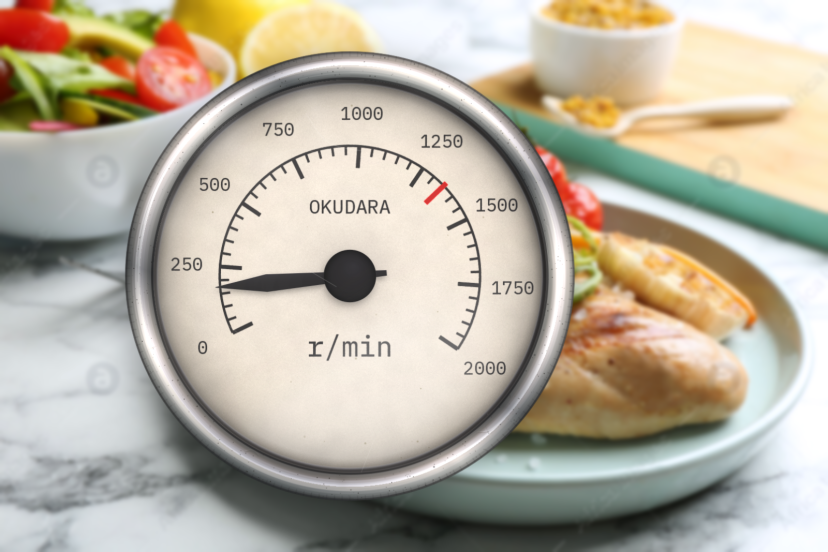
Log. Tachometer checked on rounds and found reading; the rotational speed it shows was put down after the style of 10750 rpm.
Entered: 175 rpm
